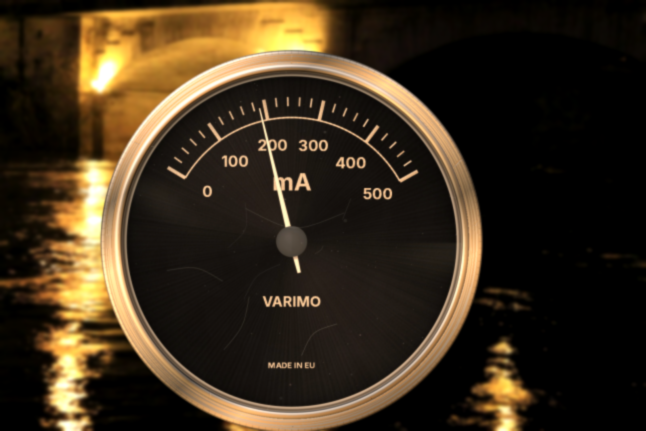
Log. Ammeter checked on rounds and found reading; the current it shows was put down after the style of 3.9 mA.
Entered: 190 mA
